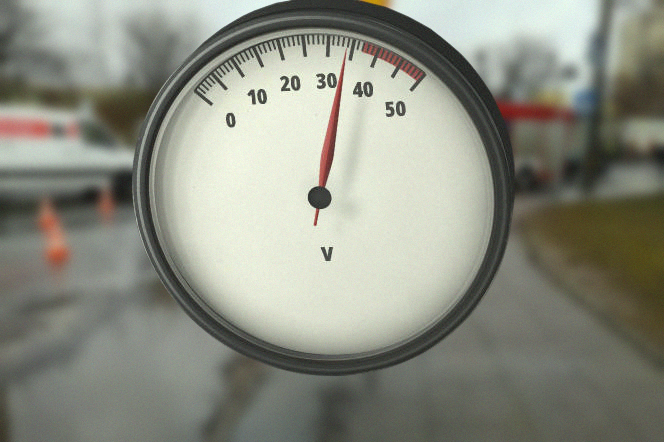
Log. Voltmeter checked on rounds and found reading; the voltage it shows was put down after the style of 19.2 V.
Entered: 34 V
